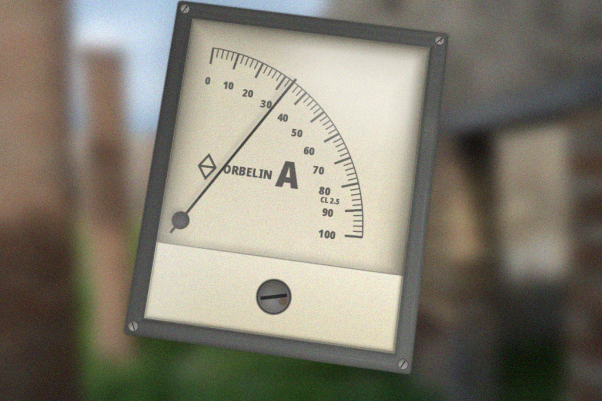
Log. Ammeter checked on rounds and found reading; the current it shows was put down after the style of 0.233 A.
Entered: 34 A
